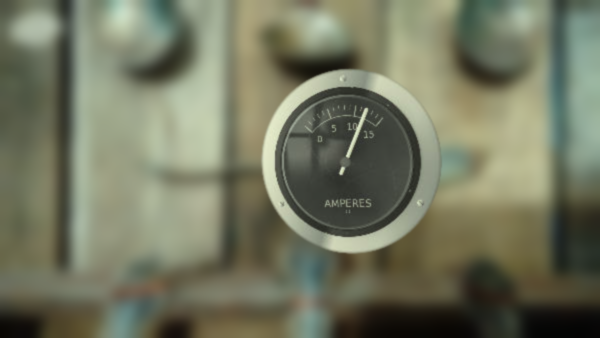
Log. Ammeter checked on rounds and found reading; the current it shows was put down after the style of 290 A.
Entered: 12 A
